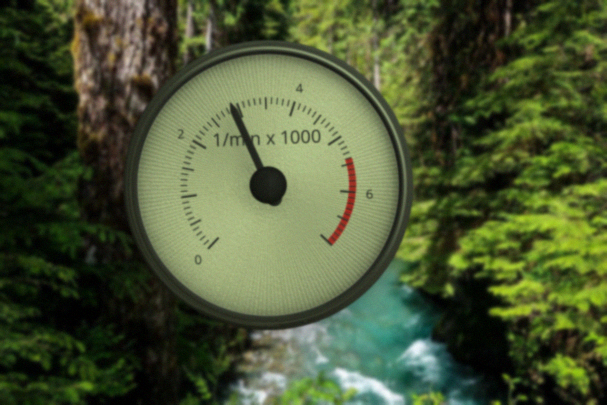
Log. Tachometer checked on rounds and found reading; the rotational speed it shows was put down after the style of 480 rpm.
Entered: 2900 rpm
